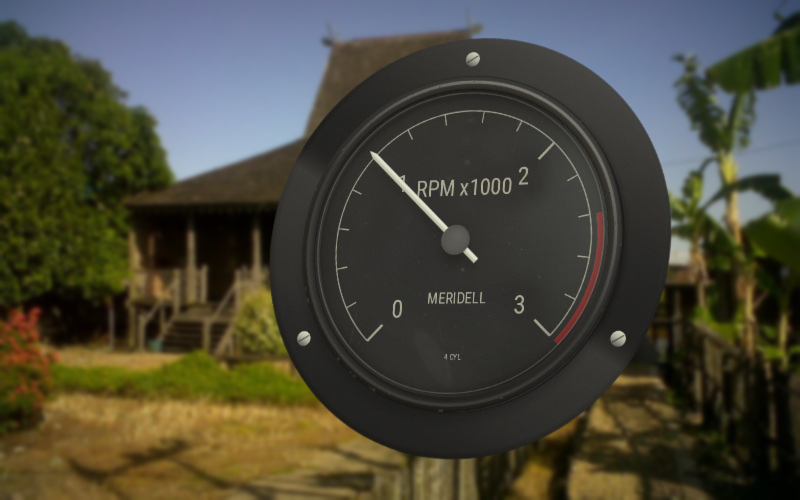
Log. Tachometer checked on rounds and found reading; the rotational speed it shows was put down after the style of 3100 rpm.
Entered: 1000 rpm
